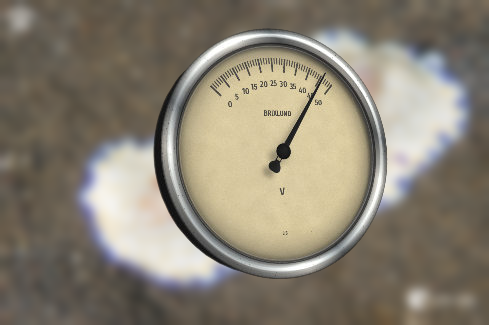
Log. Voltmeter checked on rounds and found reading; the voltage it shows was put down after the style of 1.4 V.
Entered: 45 V
